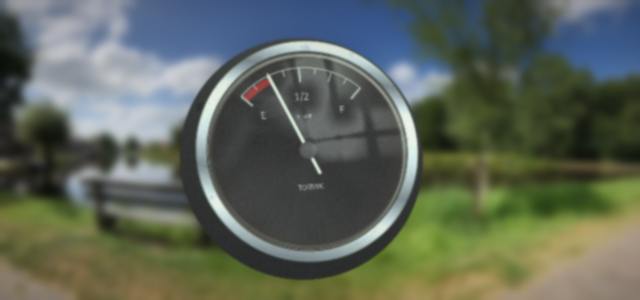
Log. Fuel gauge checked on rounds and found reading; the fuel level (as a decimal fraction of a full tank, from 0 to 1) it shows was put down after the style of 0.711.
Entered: 0.25
